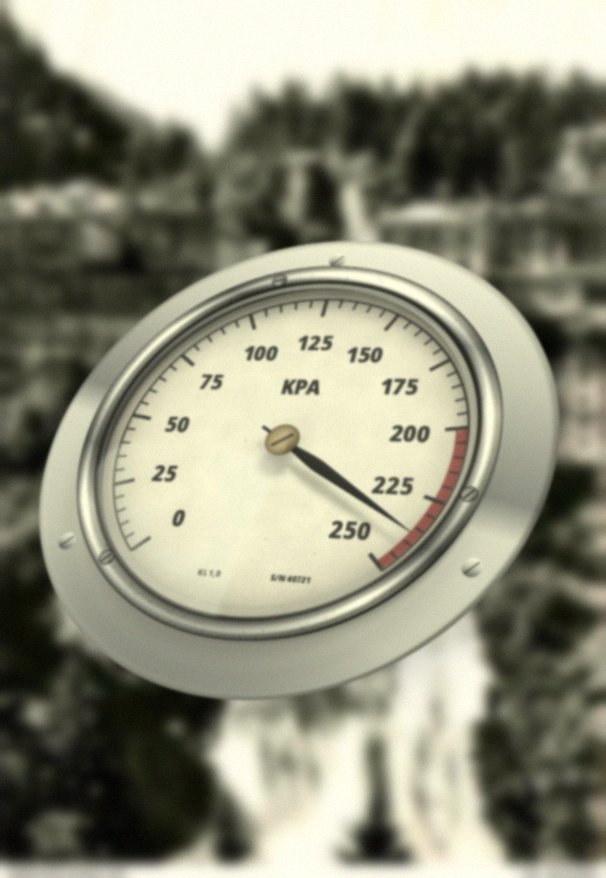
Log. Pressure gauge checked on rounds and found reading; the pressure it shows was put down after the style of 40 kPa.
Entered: 237.5 kPa
